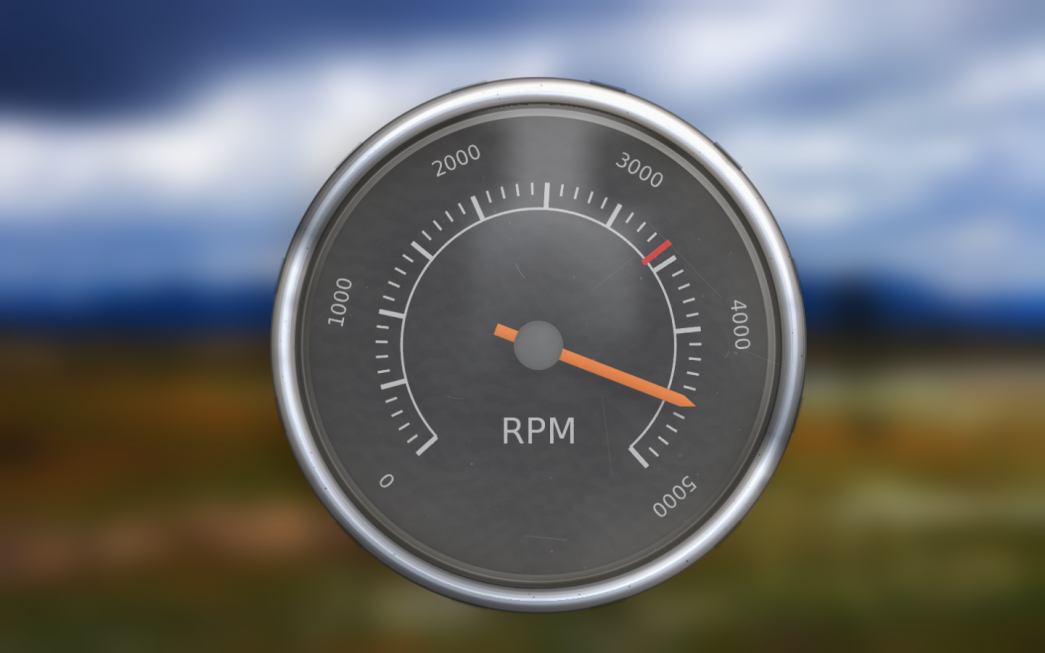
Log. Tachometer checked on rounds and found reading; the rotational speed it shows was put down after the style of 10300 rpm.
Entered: 4500 rpm
